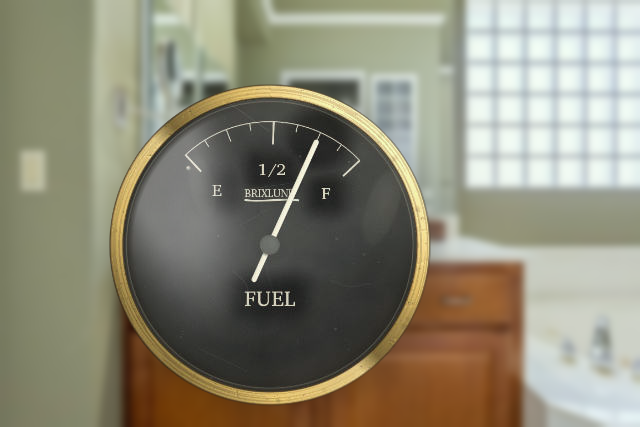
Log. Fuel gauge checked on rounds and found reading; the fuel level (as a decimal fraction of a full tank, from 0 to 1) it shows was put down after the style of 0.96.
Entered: 0.75
